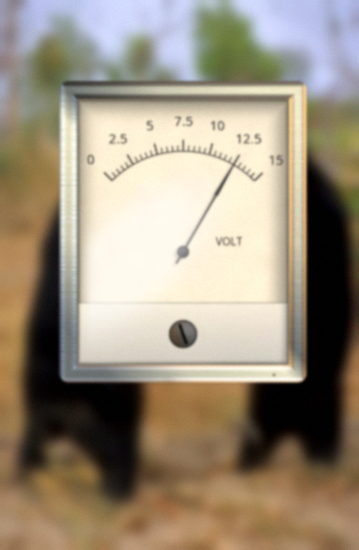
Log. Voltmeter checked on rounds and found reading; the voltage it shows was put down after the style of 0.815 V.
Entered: 12.5 V
